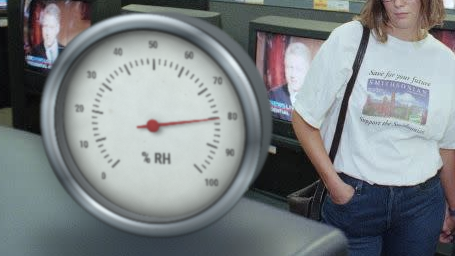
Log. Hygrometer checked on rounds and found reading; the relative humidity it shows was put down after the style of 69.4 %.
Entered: 80 %
